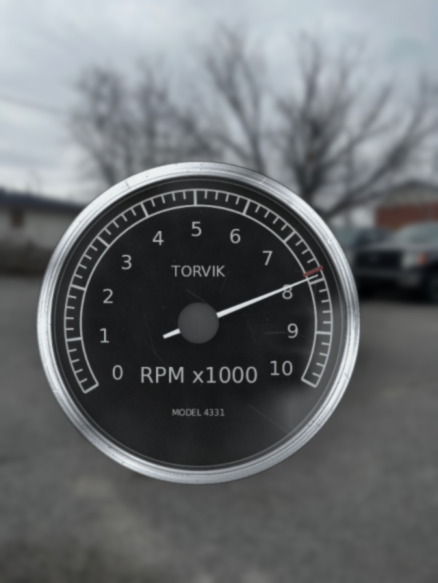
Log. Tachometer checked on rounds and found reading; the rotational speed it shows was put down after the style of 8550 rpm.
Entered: 7900 rpm
